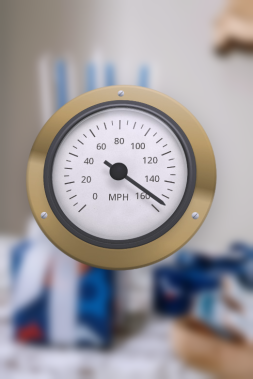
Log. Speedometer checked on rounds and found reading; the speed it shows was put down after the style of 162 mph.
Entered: 155 mph
